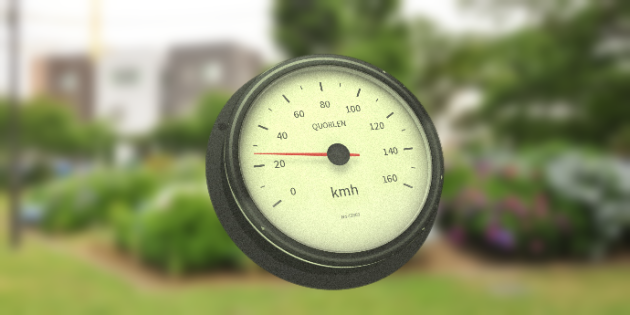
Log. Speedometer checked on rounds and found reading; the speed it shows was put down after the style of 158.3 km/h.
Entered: 25 km/h
